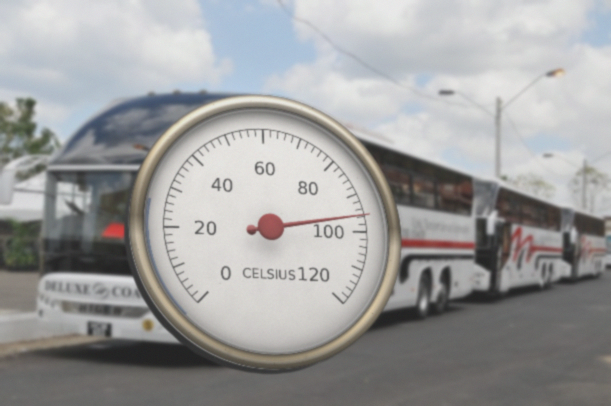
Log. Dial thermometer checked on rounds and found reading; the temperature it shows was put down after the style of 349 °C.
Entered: 96 °C
